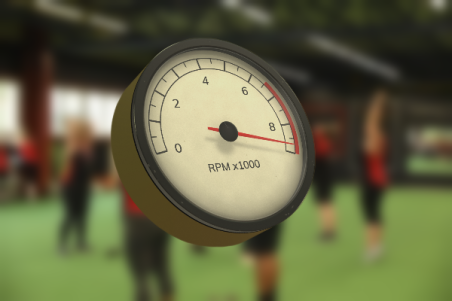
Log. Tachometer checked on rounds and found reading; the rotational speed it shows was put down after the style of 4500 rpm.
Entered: 8750 rpm
